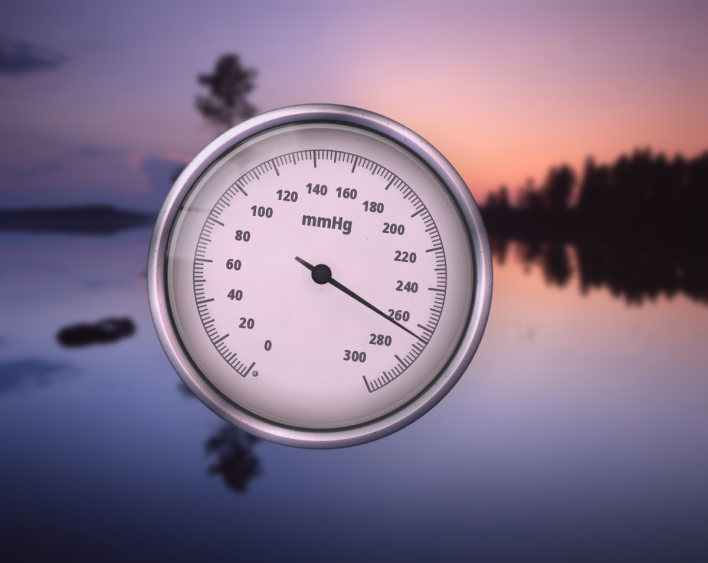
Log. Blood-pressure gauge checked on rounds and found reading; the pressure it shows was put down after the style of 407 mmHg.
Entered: 266 mmHg
